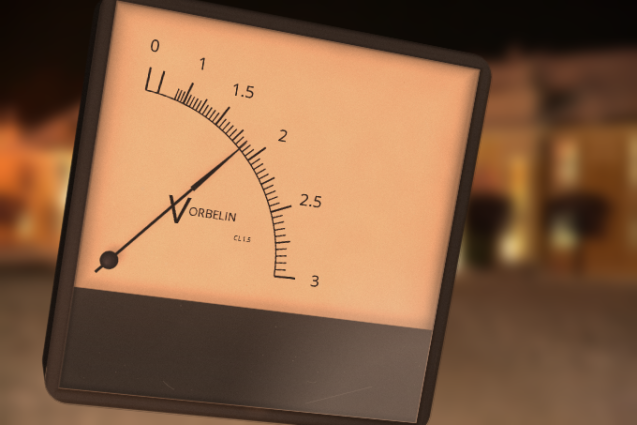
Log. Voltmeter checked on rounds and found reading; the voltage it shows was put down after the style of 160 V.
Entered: 1.85 V
